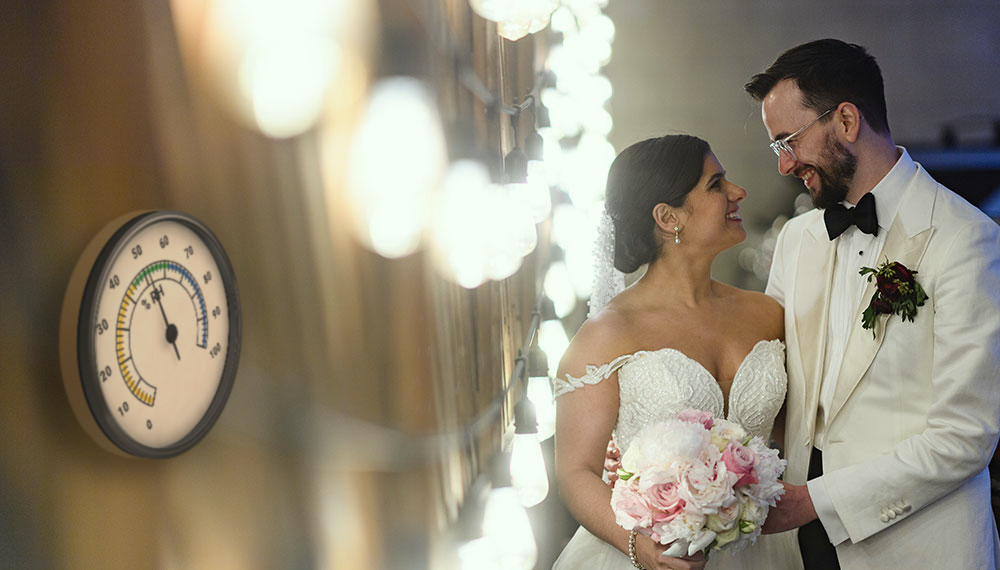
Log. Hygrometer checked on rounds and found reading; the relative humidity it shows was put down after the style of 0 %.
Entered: 50 %
